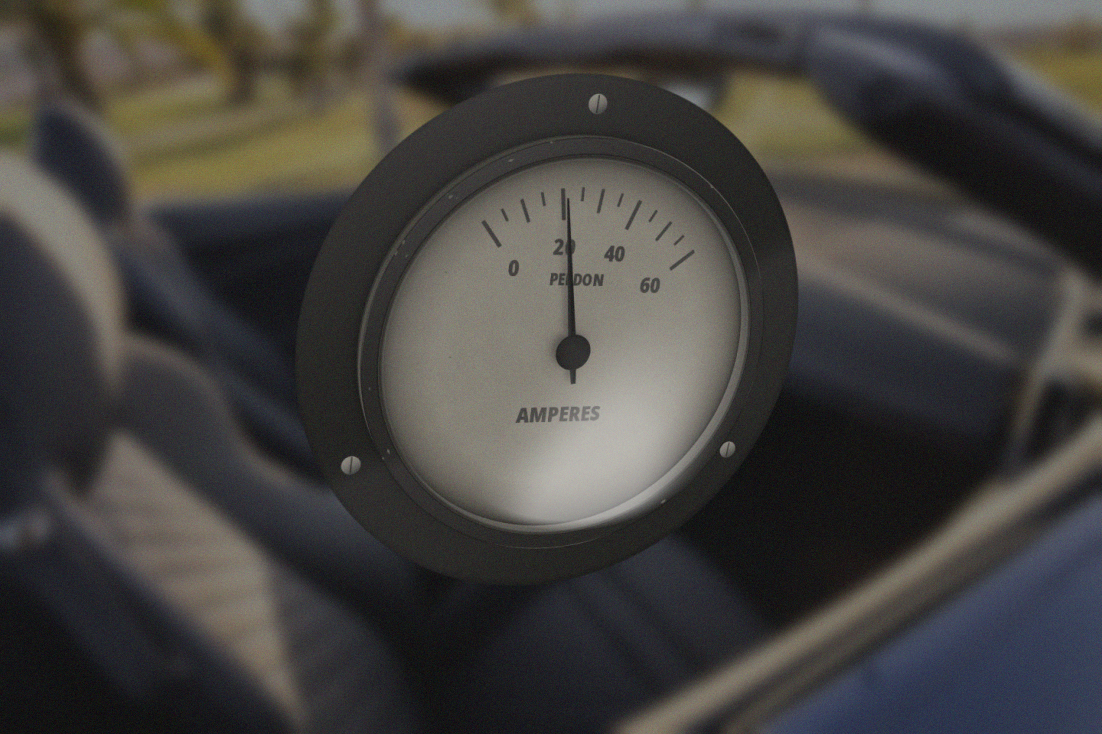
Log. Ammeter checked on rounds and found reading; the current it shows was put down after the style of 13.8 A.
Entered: 20 A
